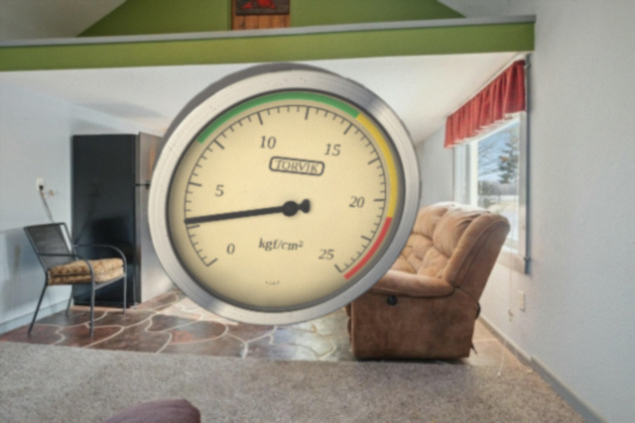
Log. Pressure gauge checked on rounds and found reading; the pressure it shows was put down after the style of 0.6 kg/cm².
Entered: 3 kg/cm²
